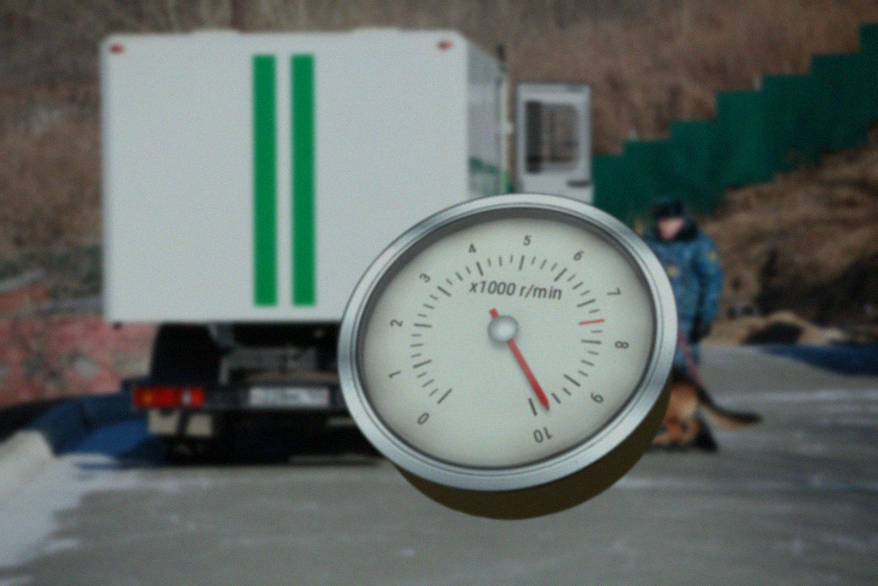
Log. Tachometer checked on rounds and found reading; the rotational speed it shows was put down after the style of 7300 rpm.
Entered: 9750 rpm
